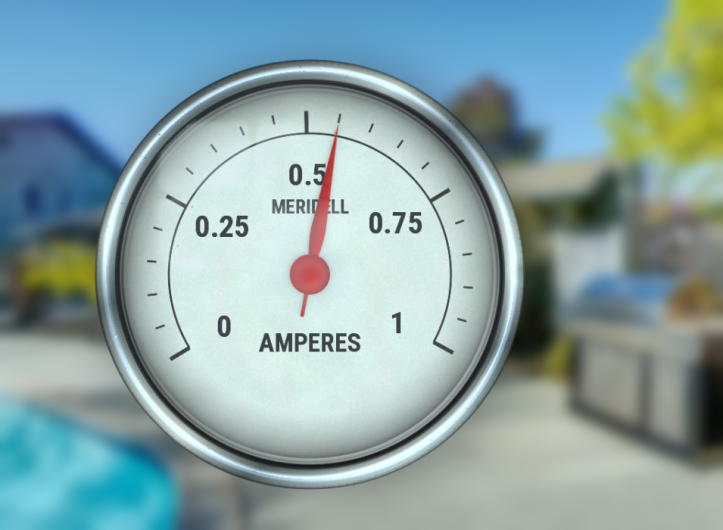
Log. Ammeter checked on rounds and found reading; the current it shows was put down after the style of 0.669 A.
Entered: 0.55 A
